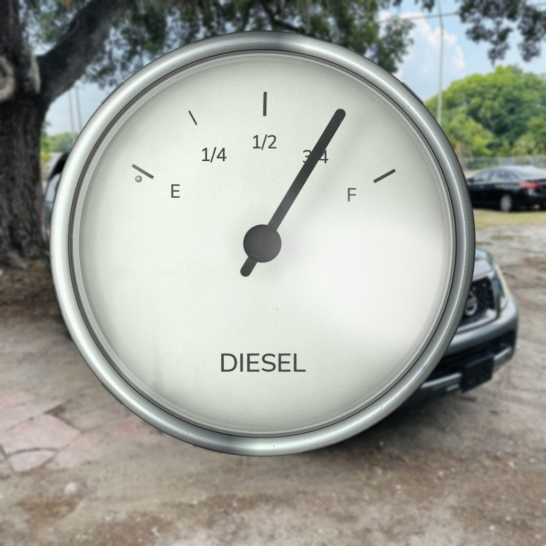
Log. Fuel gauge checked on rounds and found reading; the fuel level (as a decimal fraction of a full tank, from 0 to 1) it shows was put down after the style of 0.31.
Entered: 0.75
